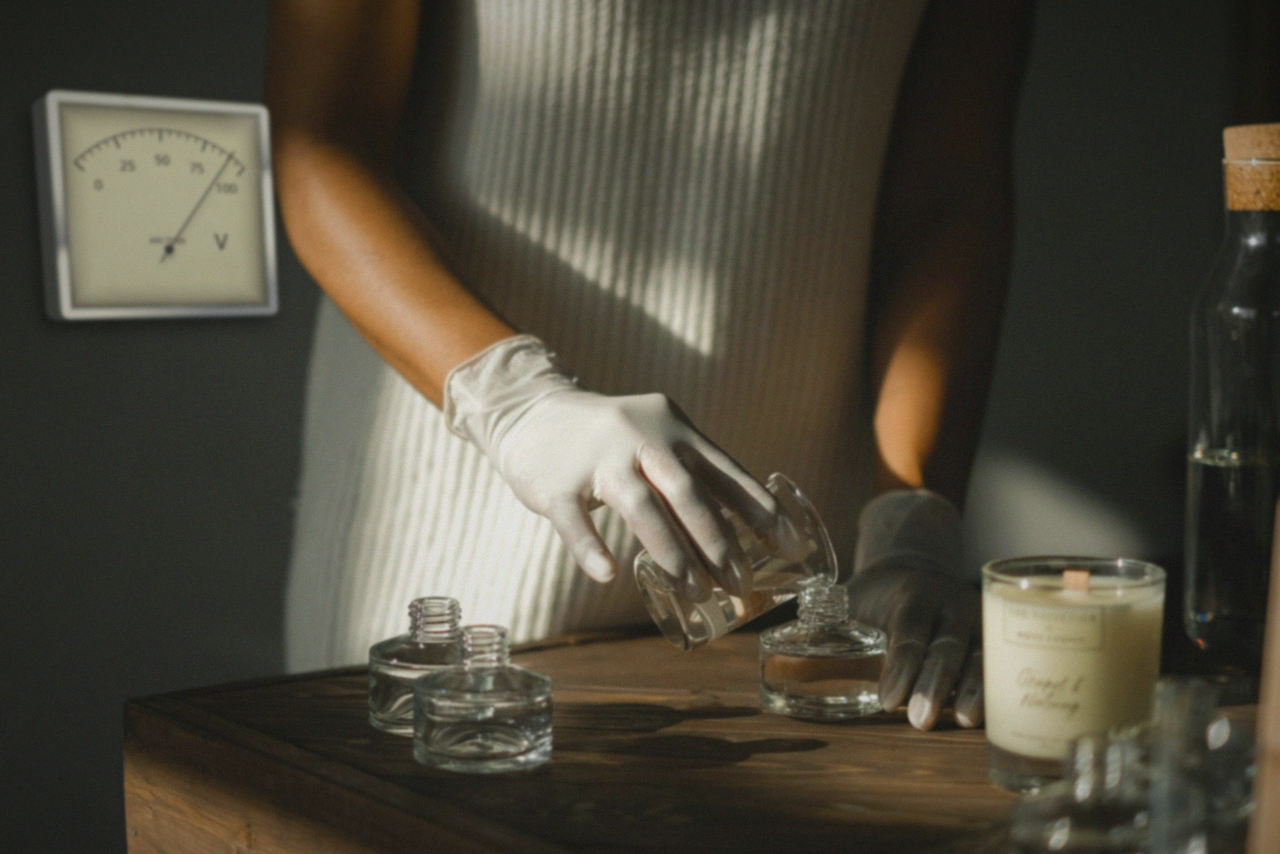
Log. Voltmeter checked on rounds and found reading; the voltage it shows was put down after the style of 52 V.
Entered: 90 V
